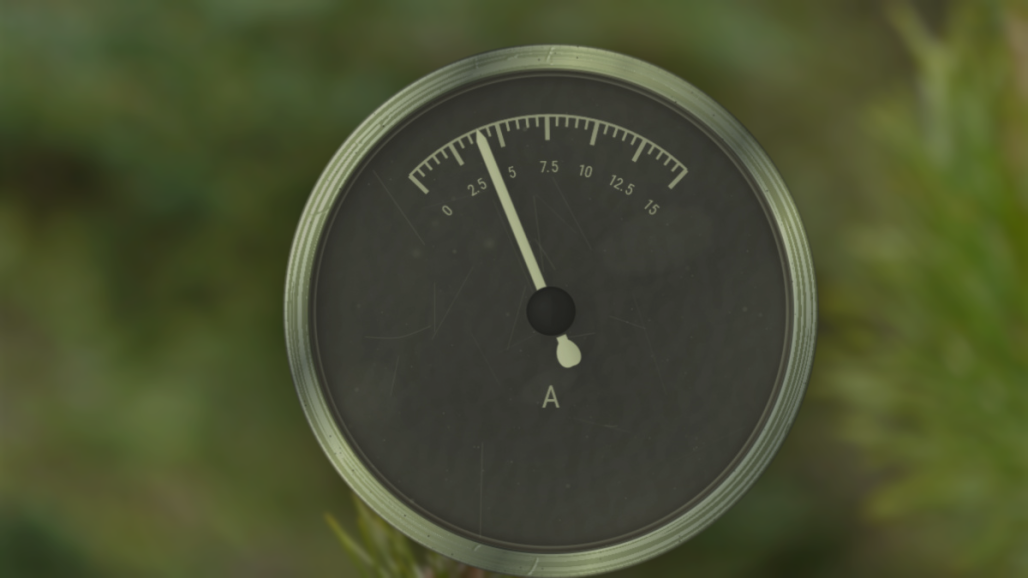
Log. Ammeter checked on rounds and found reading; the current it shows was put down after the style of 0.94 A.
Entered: 4 A
